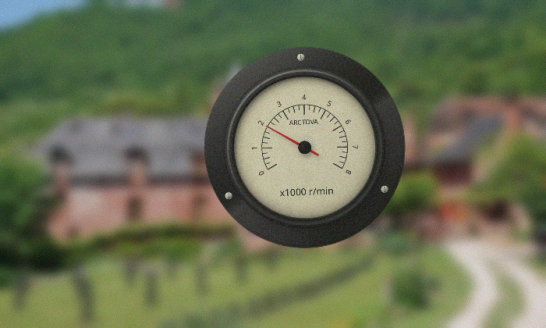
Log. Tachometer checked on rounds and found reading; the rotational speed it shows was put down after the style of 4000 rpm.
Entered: 2000 rpm
